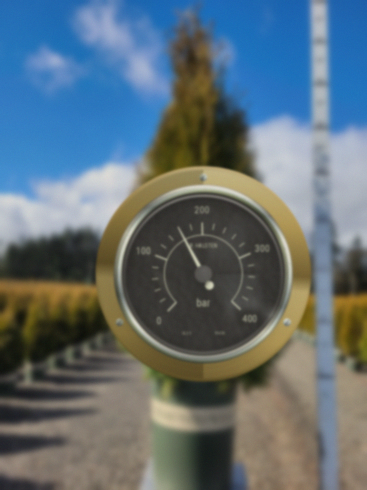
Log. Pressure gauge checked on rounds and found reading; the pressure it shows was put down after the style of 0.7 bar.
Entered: 160 bar
